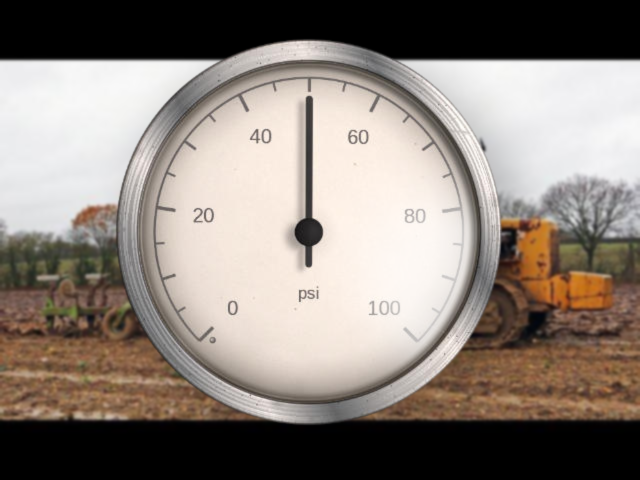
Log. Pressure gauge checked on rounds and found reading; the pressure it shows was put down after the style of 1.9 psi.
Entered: 50 psi
